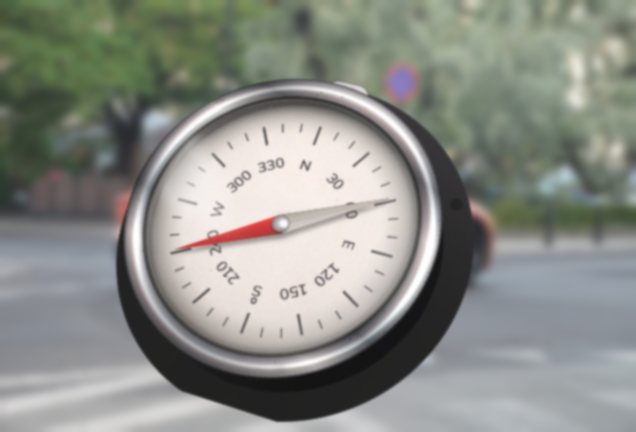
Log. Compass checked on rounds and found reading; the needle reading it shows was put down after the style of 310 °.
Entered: 240 °
